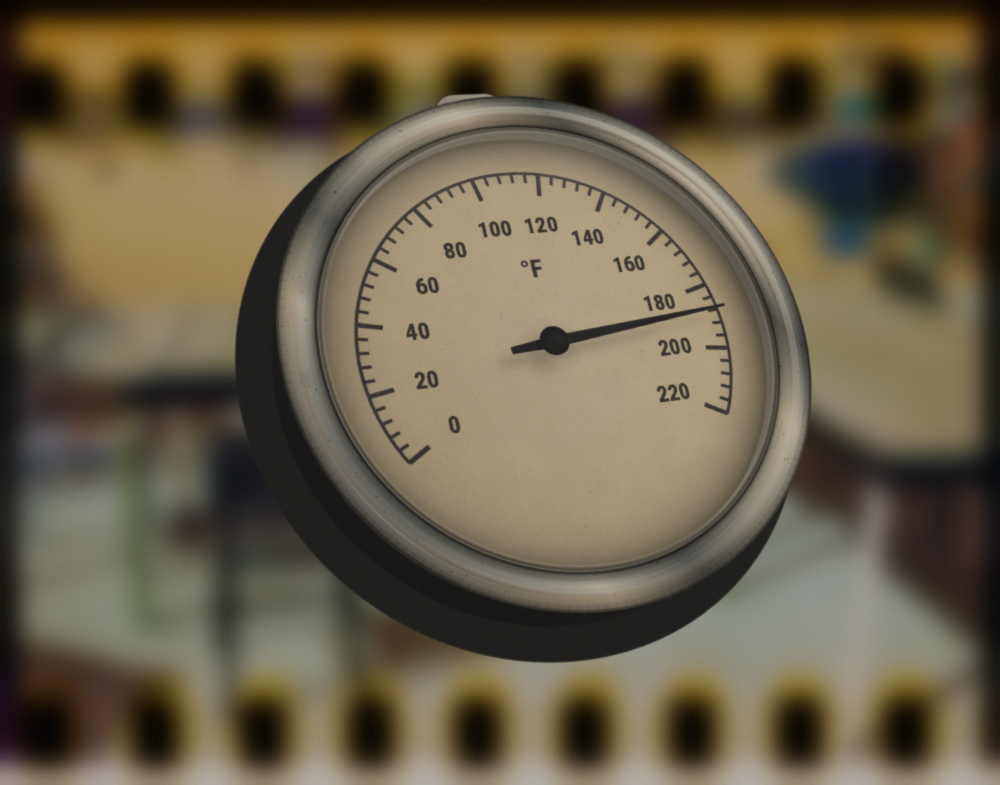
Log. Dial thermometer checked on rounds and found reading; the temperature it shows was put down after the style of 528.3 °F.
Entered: 188 °F
